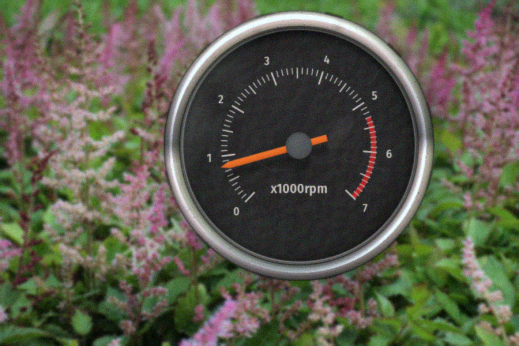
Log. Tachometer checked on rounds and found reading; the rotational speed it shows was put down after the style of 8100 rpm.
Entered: 800 rpm
